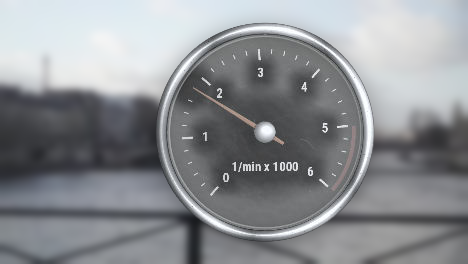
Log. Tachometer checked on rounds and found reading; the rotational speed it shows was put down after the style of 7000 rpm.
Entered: 1800 rpm
